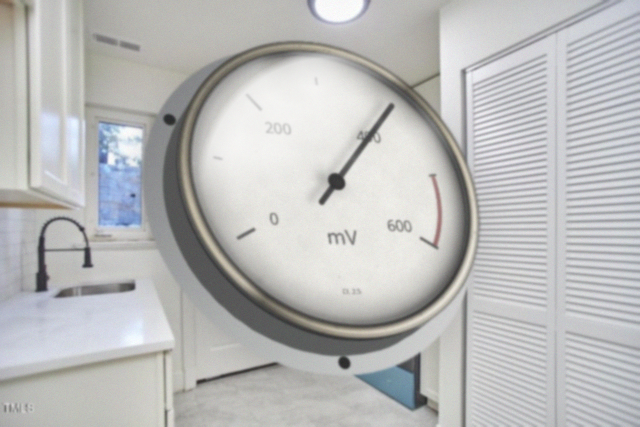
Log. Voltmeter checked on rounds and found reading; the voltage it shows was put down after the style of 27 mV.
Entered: 400 mV
